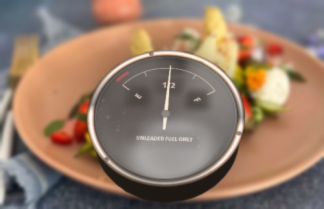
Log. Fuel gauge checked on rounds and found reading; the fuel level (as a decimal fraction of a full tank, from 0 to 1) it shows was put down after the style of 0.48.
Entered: 0.5
